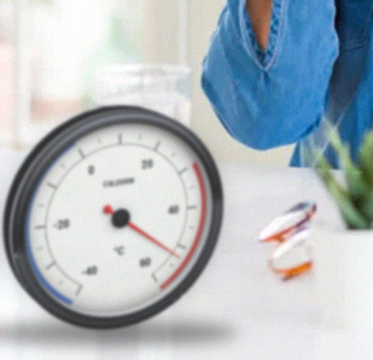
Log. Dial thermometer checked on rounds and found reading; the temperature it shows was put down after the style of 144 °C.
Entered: 52.5 °C
